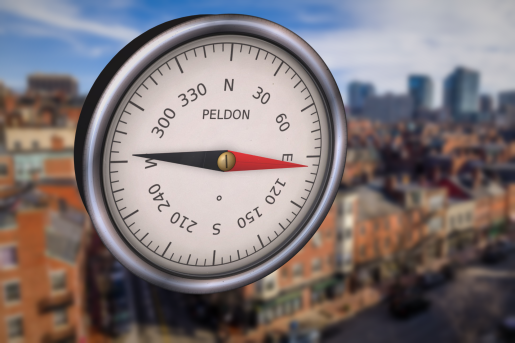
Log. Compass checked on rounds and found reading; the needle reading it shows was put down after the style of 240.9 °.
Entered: 95 °
